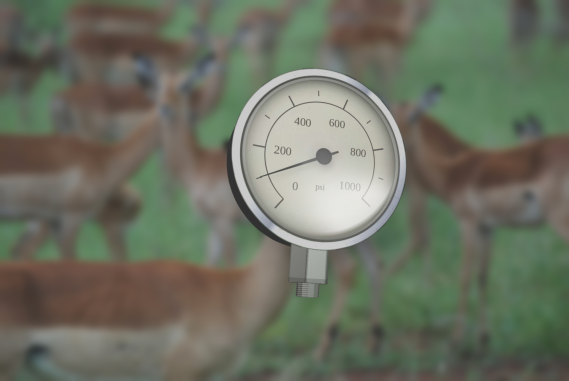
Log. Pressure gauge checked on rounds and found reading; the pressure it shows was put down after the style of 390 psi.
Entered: 100 psi
